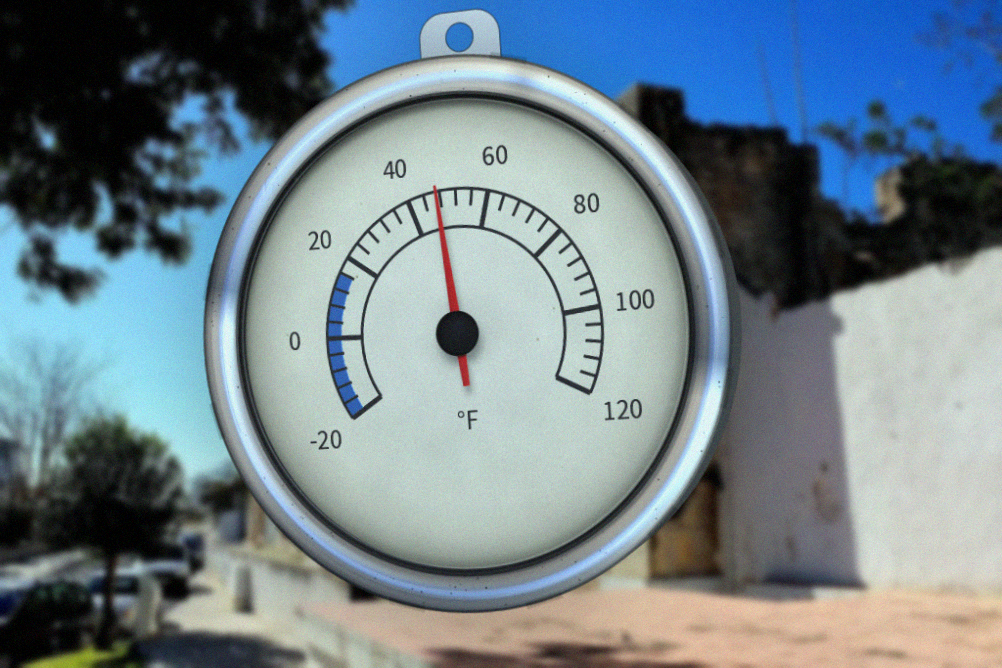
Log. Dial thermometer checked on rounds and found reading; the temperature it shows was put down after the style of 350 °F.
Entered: 48 °F
